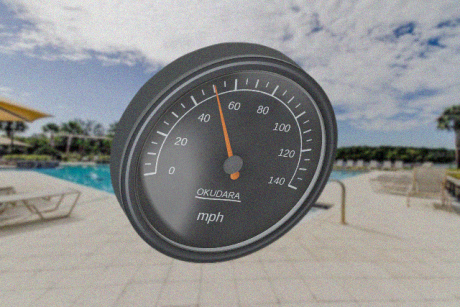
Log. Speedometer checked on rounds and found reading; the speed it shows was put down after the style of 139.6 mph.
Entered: 50 mph
